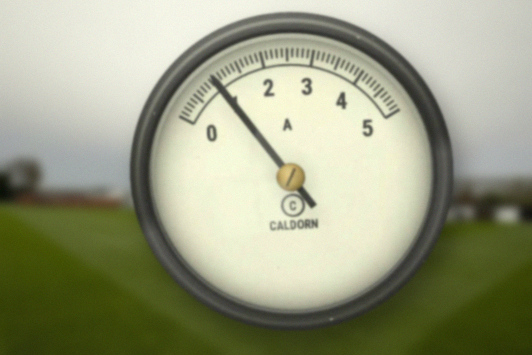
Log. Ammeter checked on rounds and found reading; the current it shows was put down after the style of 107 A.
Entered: 1 A
